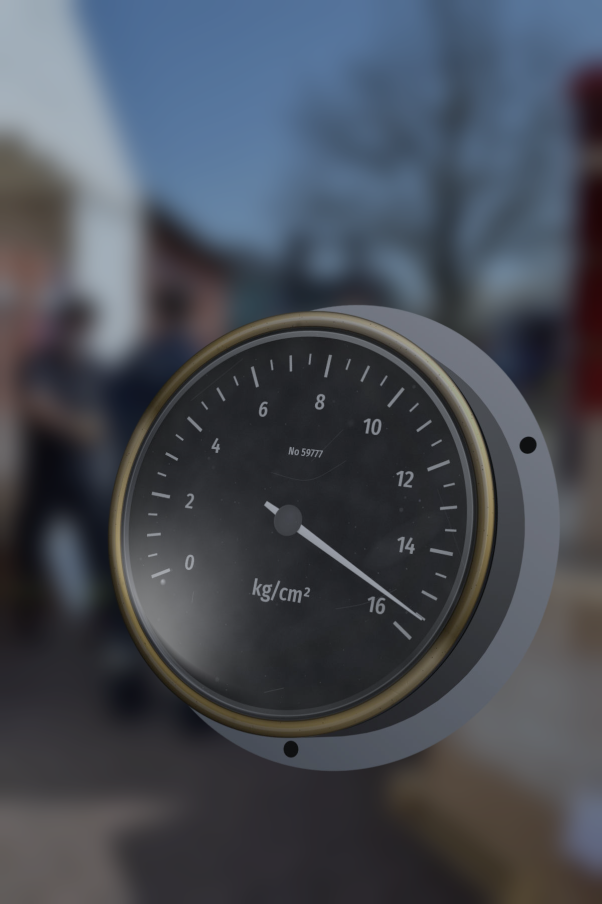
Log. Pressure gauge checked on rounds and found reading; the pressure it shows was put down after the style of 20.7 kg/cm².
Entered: 15.5 kg/cm²
